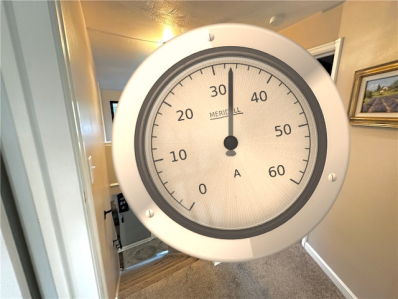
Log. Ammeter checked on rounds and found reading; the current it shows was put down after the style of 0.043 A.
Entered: 33 A
